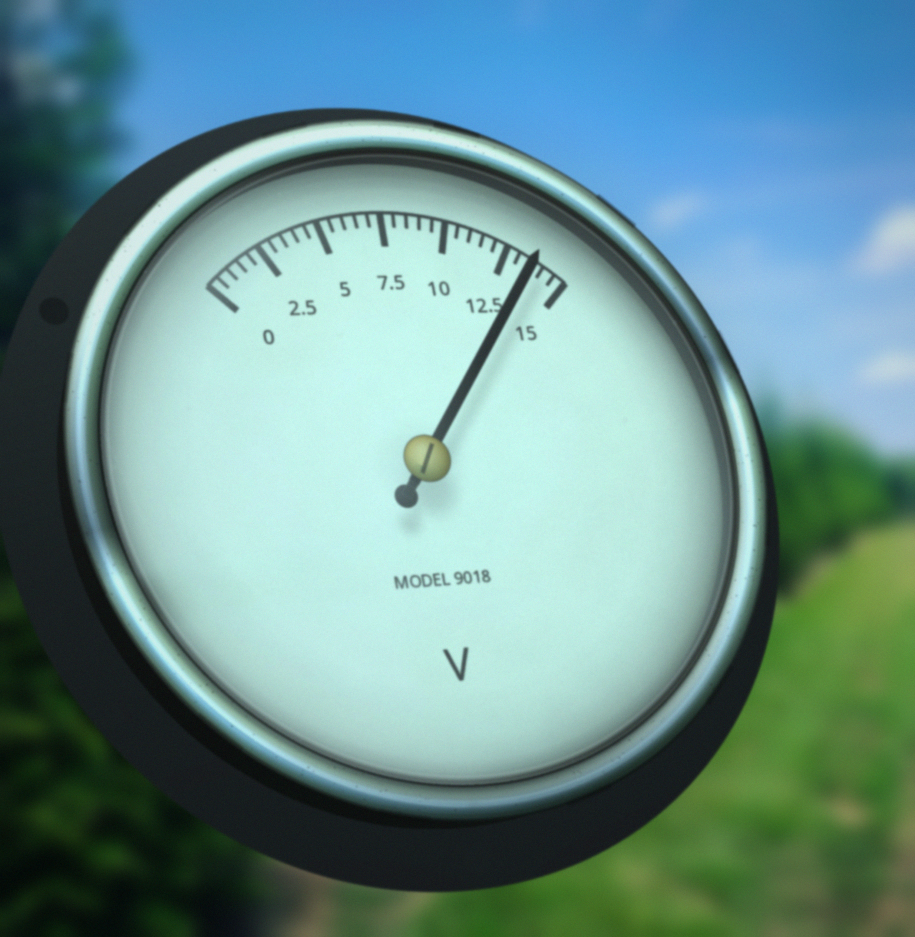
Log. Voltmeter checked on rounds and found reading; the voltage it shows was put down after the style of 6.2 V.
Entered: 13.5 V
